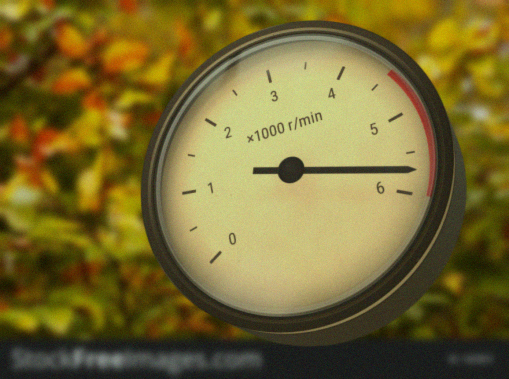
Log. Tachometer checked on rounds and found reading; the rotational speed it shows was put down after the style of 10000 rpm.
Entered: 5750 rpm
